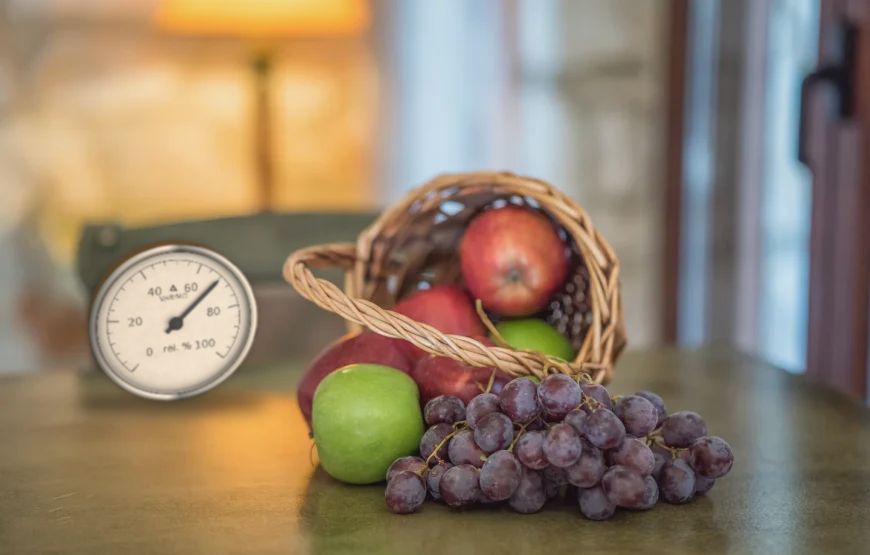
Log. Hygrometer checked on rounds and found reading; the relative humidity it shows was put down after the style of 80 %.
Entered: 68 %
